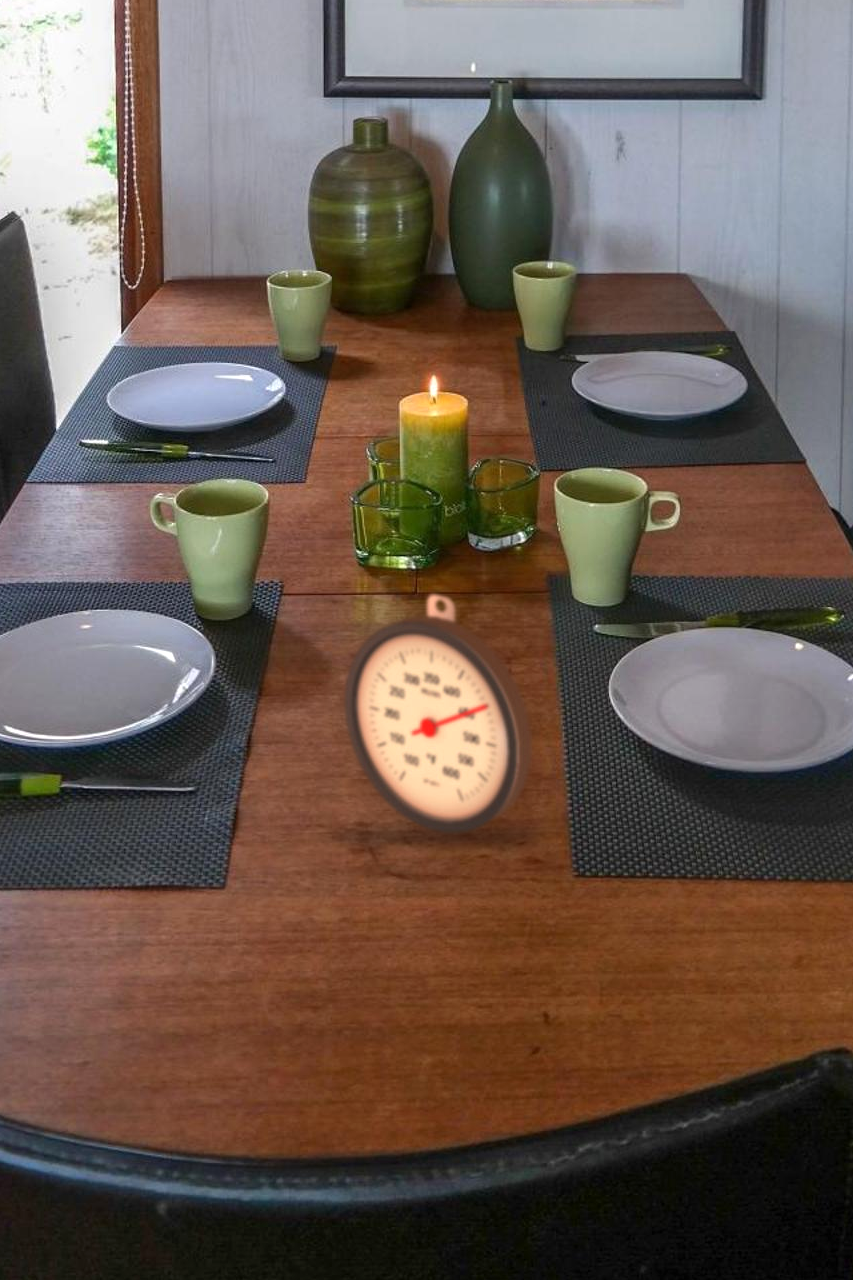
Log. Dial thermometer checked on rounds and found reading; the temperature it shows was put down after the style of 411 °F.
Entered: 450 °F
